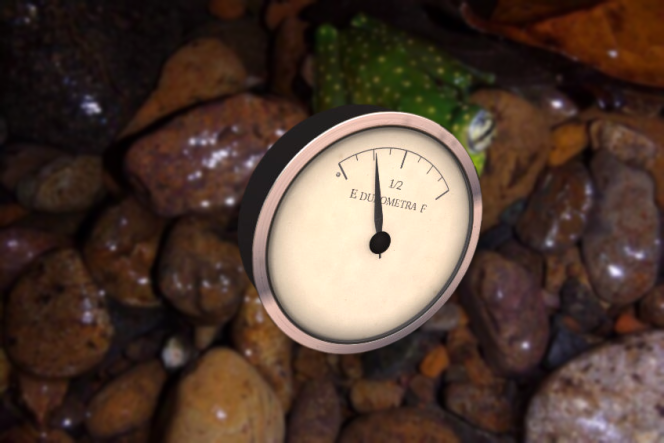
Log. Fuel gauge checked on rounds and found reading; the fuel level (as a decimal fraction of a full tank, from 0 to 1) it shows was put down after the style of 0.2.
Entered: 0.25
